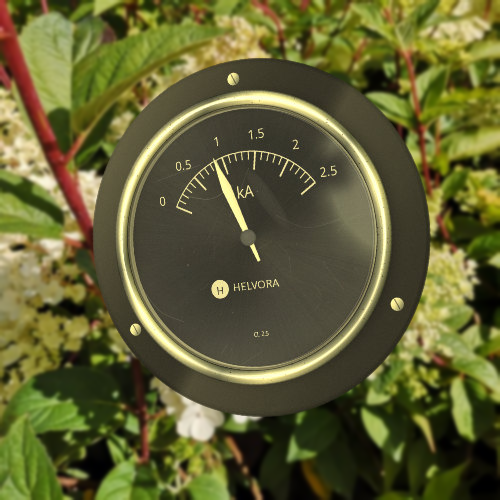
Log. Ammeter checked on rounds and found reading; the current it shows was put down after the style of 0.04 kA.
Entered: 0.9 kA
